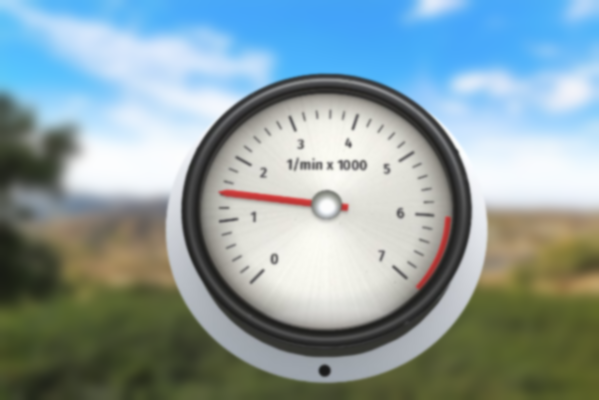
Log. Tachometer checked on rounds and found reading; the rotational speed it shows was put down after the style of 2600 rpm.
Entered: 1400 rpm
